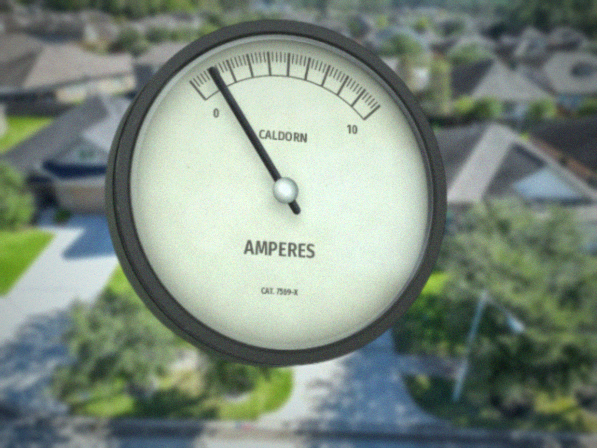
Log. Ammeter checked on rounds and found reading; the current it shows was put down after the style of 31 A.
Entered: 1 A
